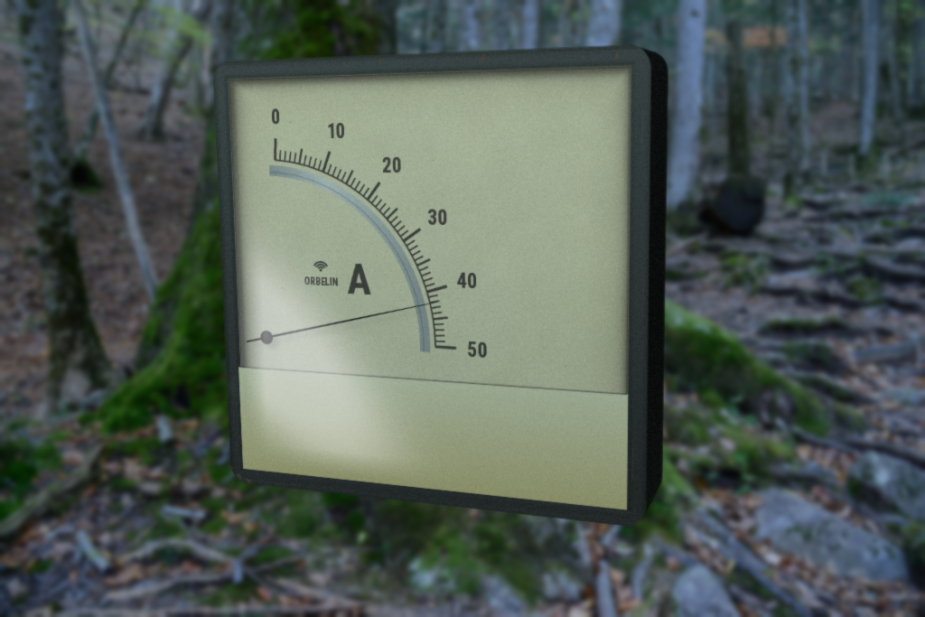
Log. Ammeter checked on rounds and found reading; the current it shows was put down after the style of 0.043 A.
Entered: 42 A
